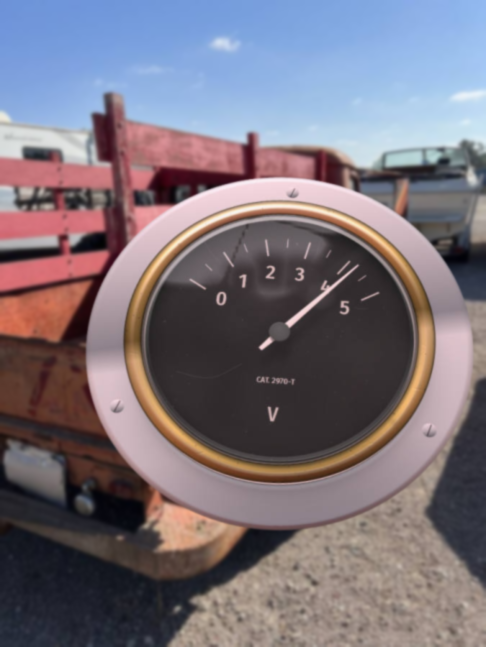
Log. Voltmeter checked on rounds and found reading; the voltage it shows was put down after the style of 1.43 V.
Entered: 4.25 V
